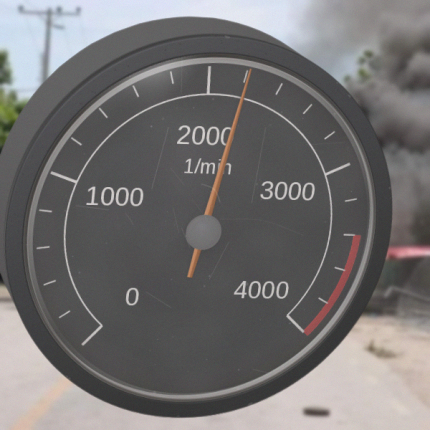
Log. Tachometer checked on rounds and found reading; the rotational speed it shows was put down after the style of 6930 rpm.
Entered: 2200 rpm
